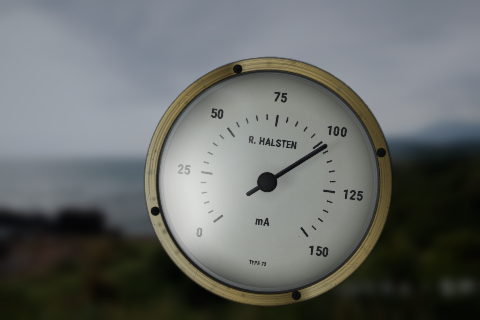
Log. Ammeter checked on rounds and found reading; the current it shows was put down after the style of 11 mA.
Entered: 102.5 mA
